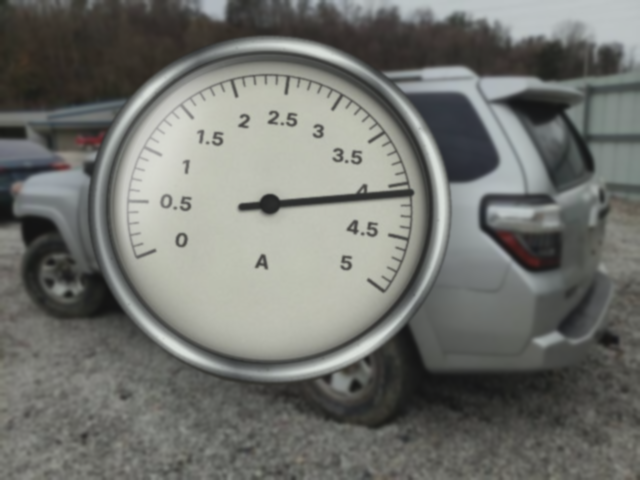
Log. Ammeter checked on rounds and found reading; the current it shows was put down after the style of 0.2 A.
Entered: 4.1 A
